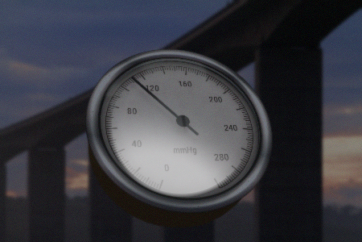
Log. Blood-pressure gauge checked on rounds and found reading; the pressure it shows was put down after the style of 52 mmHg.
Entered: 110 mmHg
